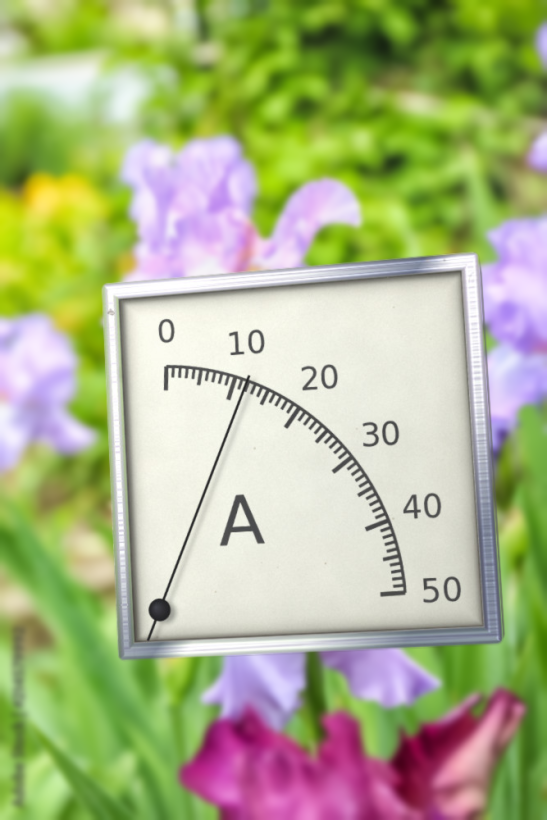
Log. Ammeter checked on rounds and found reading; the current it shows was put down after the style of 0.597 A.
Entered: 12 A
